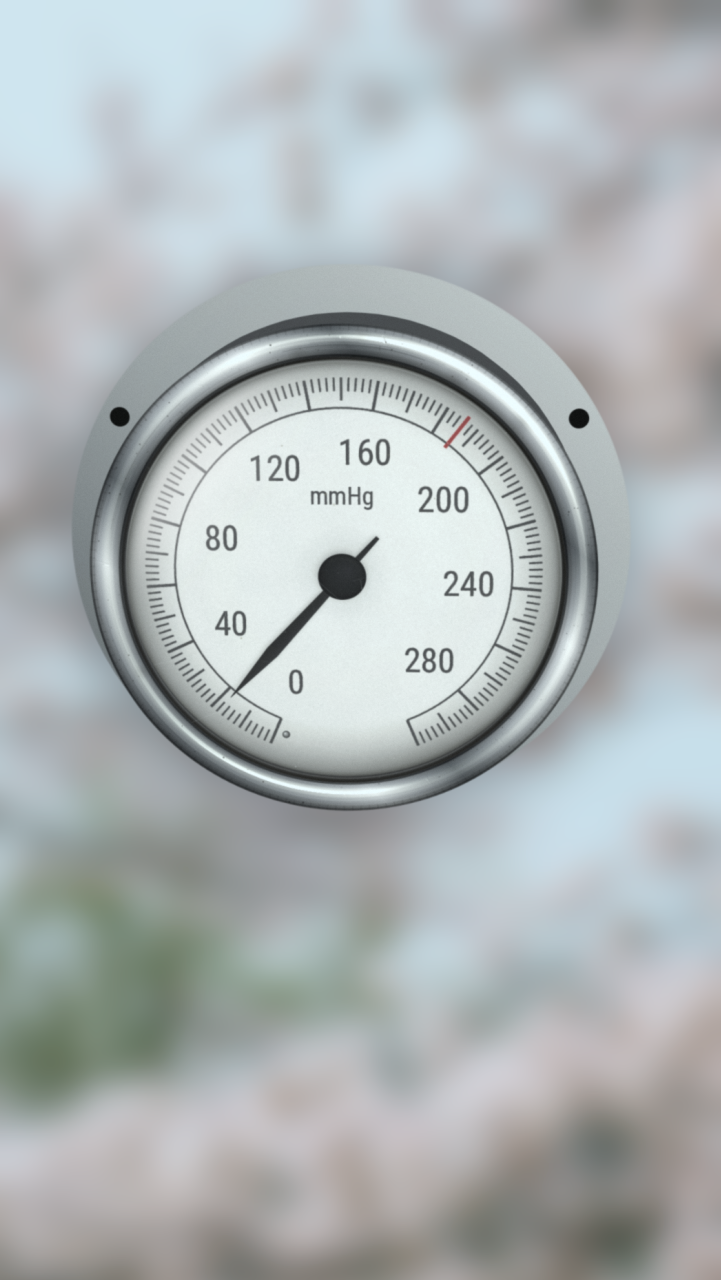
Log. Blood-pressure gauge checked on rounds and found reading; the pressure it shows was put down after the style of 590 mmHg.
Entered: 18 mmHg
